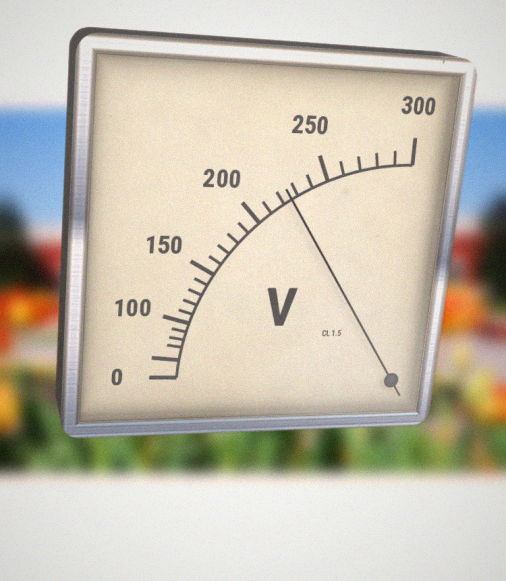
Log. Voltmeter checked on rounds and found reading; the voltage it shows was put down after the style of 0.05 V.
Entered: 225 V
